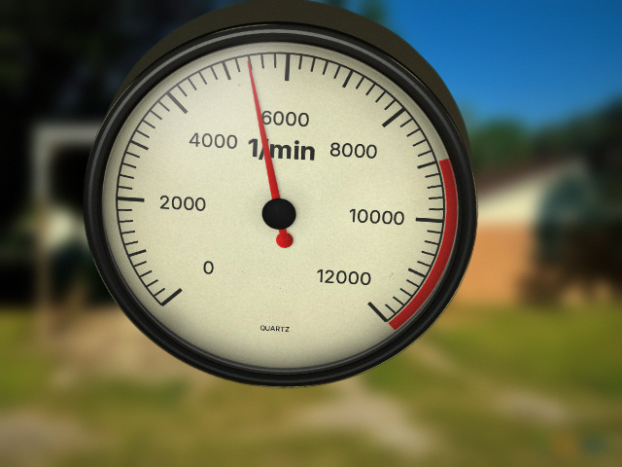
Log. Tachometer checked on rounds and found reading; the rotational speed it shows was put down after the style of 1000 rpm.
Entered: 5400 rpm
